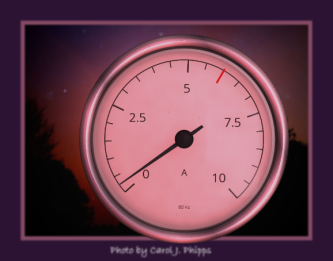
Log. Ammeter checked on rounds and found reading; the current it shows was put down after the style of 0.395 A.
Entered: 0.25 A
